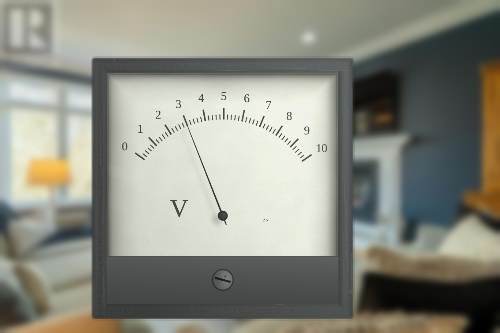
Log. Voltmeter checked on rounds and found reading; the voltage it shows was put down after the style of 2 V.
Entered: 3 V
